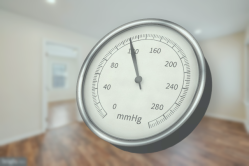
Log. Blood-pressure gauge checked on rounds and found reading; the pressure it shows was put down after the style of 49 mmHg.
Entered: 120 mmHg
